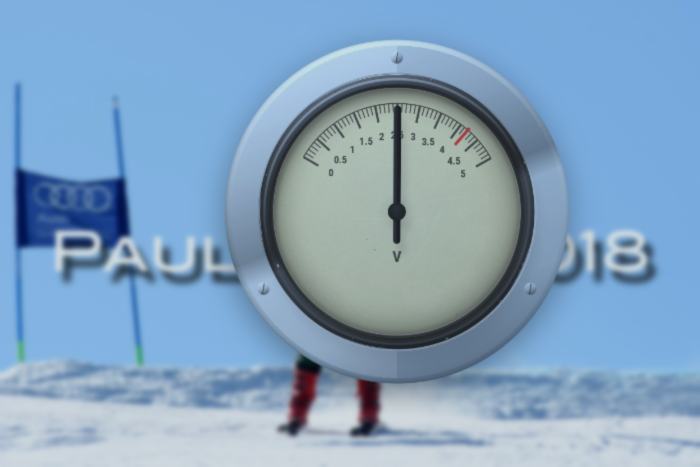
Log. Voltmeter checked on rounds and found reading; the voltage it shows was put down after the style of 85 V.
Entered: 2.5 V
